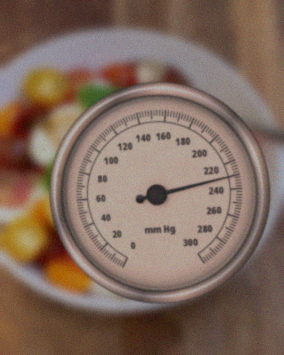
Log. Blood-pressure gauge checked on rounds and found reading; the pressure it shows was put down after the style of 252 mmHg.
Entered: 230 mmHg
